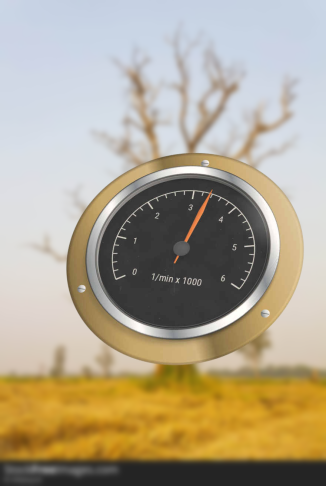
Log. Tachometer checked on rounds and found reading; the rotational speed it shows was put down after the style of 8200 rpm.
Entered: 3400 rpm
